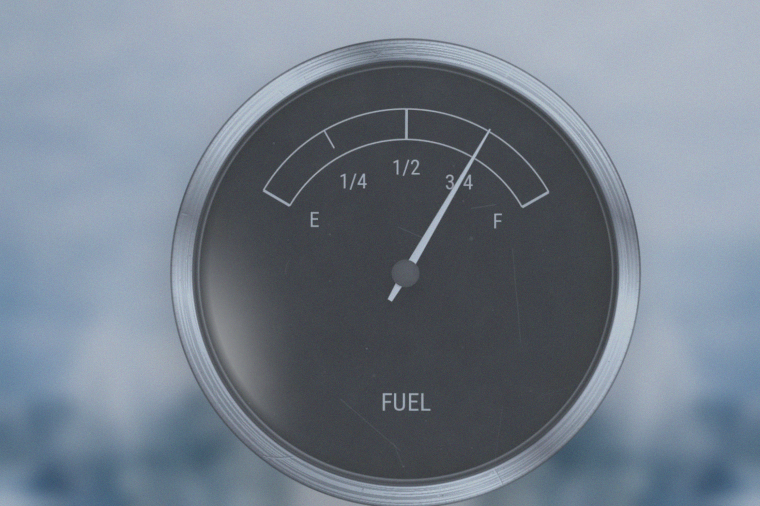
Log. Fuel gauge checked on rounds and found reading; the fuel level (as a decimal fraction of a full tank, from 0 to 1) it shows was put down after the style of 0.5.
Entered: 0.75
